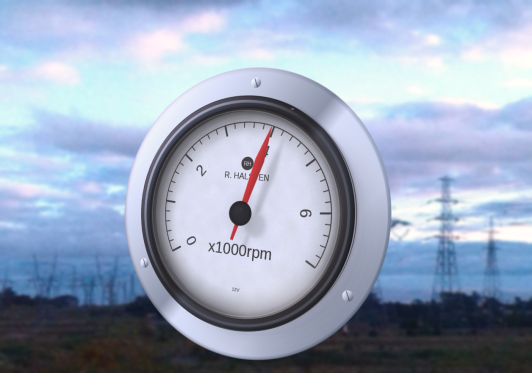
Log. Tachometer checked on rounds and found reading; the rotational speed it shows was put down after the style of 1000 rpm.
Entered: 4000 rpm
